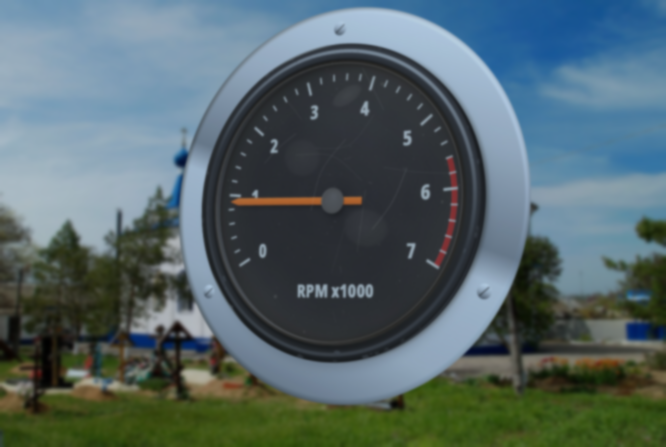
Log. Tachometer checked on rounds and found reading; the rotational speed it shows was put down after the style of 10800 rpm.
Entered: 900 rpm
